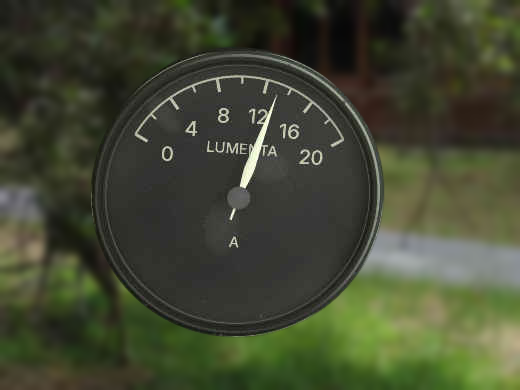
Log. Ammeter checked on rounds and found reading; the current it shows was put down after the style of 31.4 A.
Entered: 13 A
